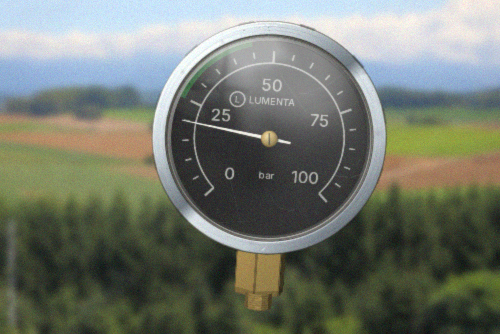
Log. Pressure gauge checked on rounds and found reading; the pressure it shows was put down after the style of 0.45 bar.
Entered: 20 bar
